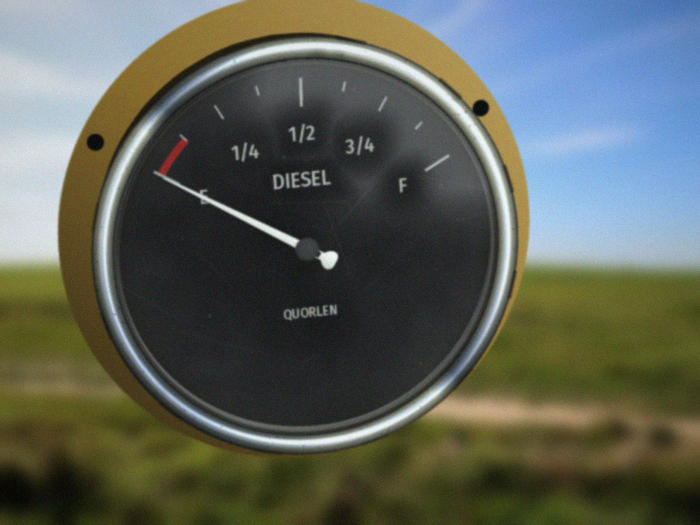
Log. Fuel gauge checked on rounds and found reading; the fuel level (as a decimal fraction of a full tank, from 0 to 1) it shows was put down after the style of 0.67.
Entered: 0
